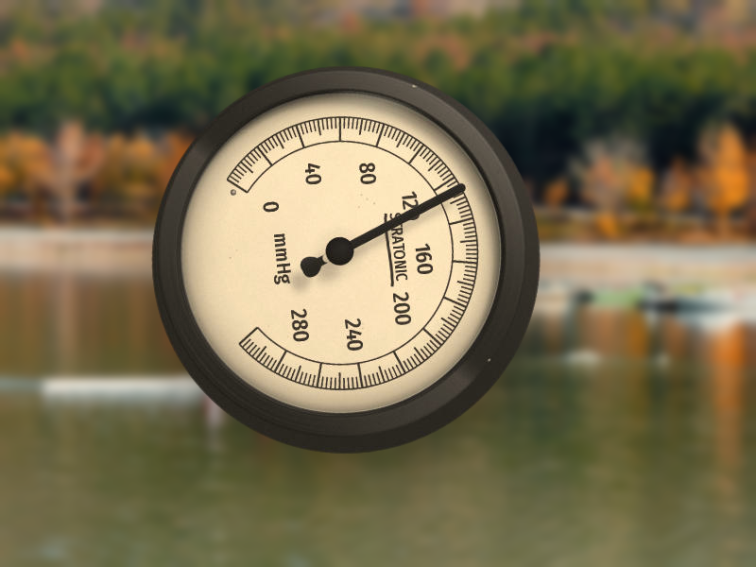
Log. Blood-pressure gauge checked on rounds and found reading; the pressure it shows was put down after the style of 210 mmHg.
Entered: 126 mmHg
